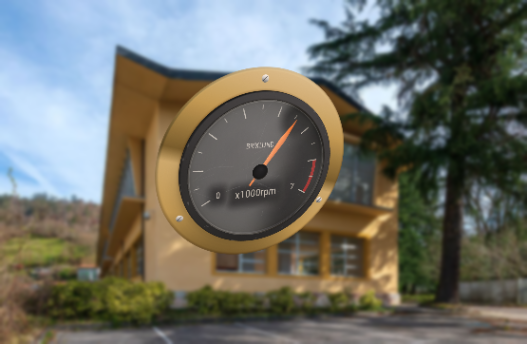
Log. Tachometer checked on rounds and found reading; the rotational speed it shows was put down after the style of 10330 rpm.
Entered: 4500 rpm
